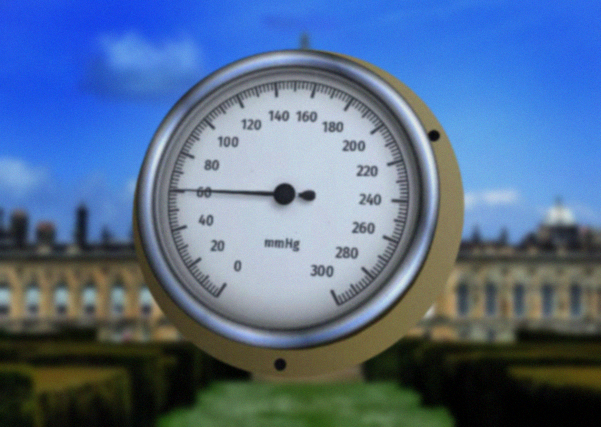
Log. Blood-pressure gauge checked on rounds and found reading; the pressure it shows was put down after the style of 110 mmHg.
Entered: 60 mmHg
